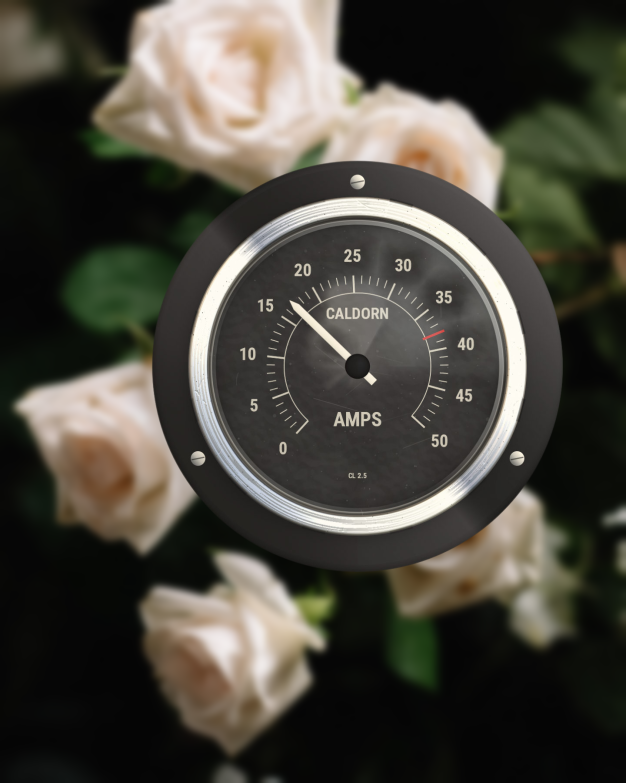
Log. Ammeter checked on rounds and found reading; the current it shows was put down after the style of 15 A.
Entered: 17 A
